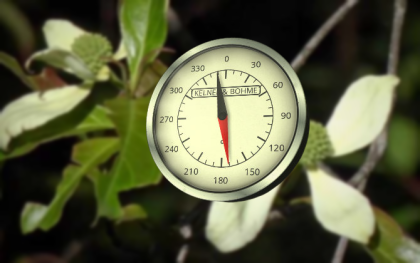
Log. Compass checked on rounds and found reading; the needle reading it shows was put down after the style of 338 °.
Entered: 170 °
